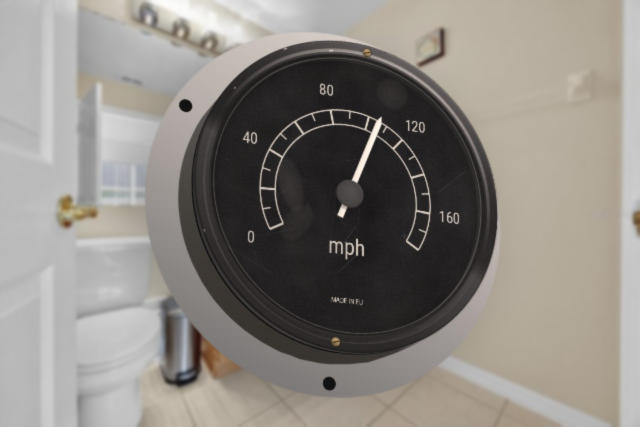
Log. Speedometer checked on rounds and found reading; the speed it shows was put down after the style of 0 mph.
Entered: 105 mph
